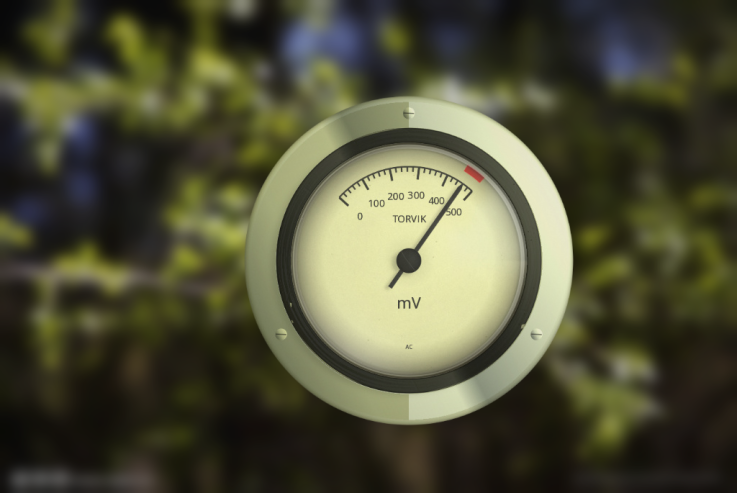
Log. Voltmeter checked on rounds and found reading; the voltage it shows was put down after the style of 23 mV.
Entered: 460 mV
